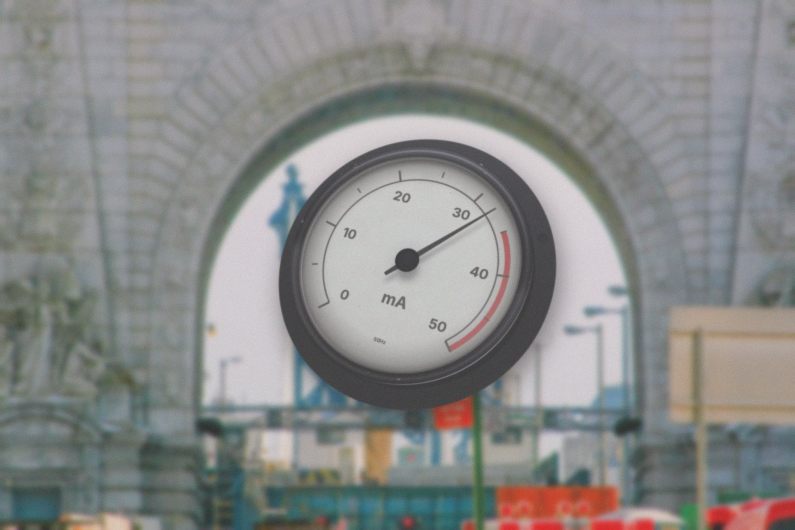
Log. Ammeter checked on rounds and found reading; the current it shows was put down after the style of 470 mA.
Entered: 32.5 mA
